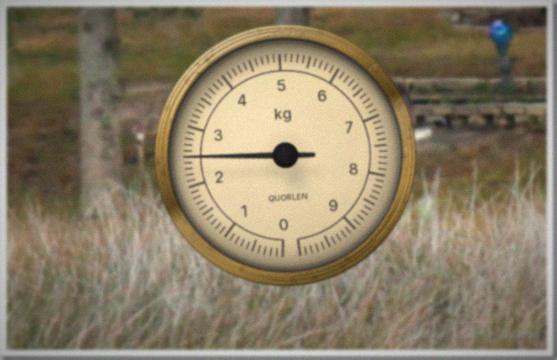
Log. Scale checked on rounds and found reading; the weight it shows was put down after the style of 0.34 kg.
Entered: 2.5 kg
